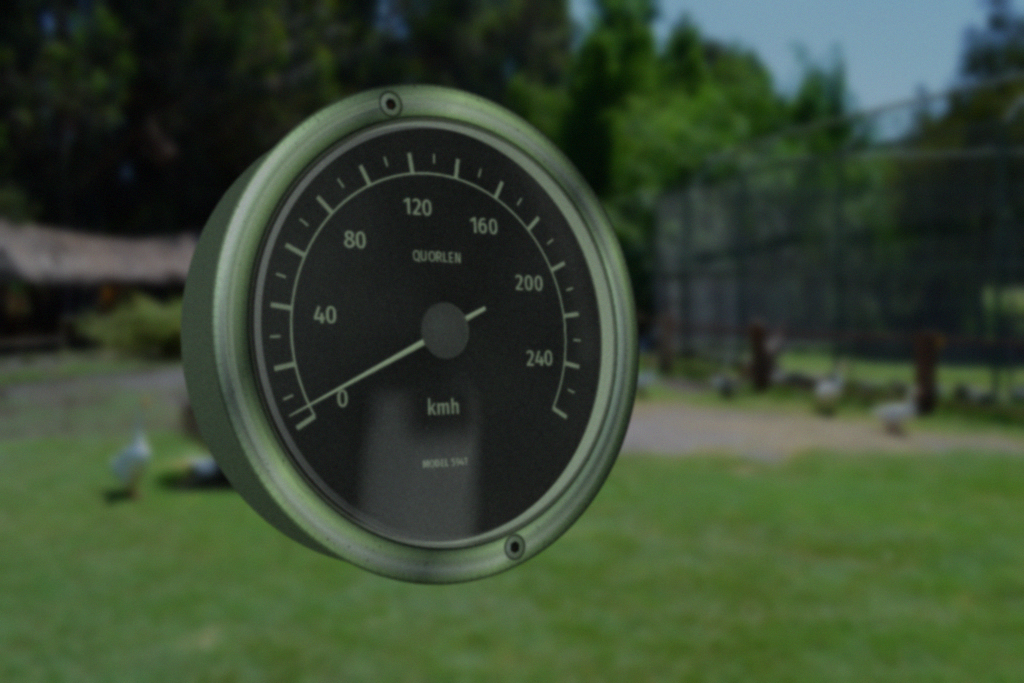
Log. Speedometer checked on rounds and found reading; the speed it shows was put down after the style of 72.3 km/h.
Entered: 5 km/h
